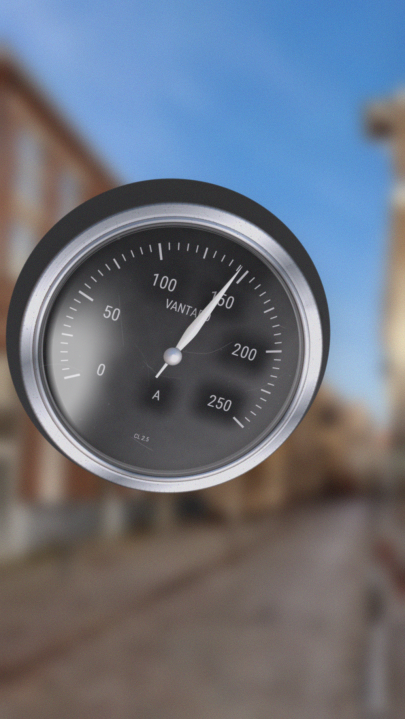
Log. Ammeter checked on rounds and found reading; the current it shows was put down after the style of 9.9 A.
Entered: 145 A
